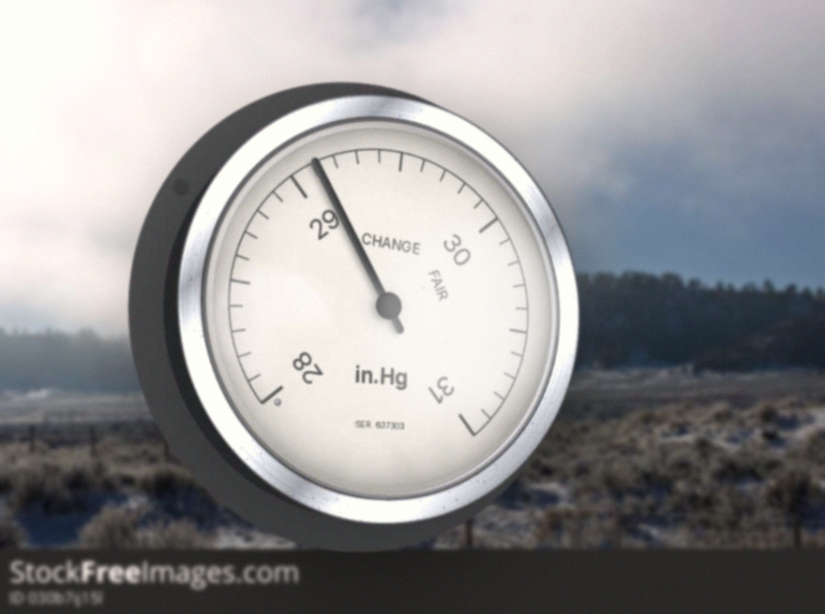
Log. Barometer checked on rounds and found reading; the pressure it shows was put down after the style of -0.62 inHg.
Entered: 29.1 inHg
